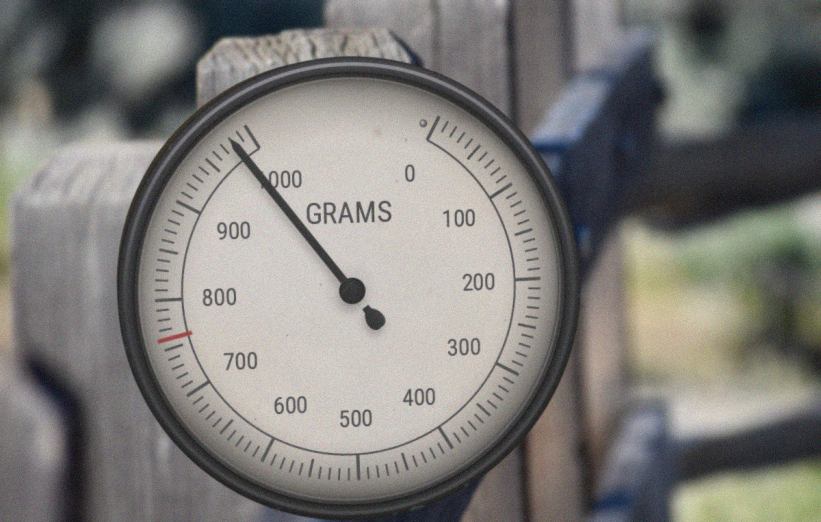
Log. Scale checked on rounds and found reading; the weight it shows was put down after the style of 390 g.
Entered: 980 g
